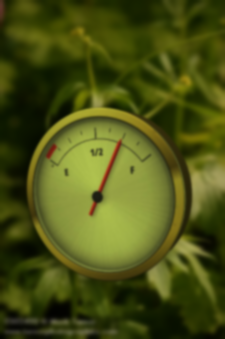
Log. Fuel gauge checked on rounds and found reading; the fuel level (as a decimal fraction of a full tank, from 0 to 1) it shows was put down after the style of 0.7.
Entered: 0.75
